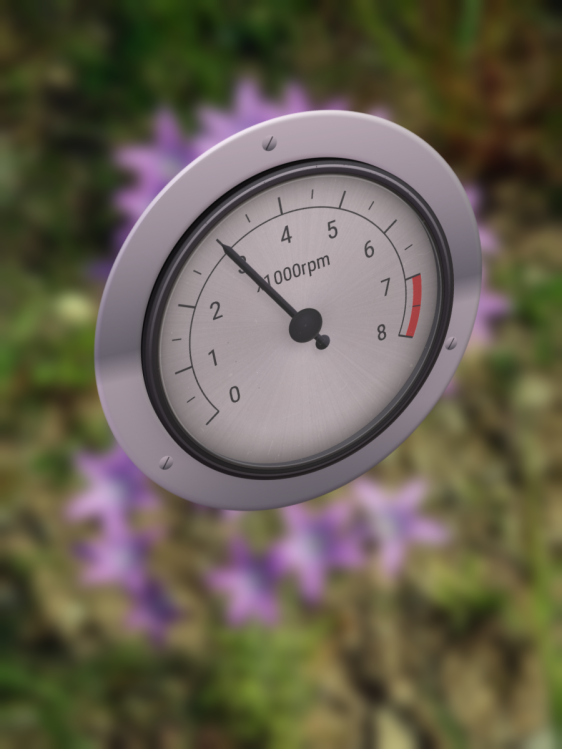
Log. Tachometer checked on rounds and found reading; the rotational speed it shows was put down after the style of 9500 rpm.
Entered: 3000 rpm
